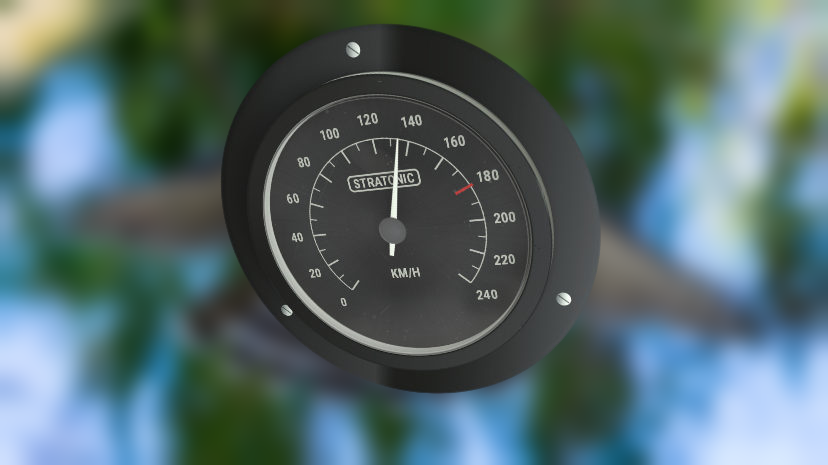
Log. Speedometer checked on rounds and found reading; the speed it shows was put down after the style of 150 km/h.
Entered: 135 km/h
